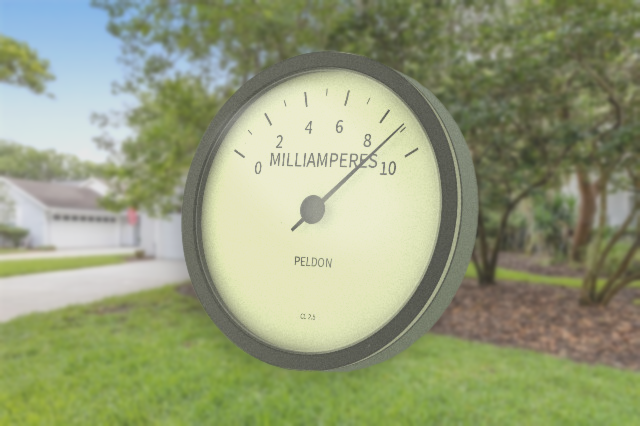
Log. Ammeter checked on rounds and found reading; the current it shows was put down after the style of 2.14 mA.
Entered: 9 mA
